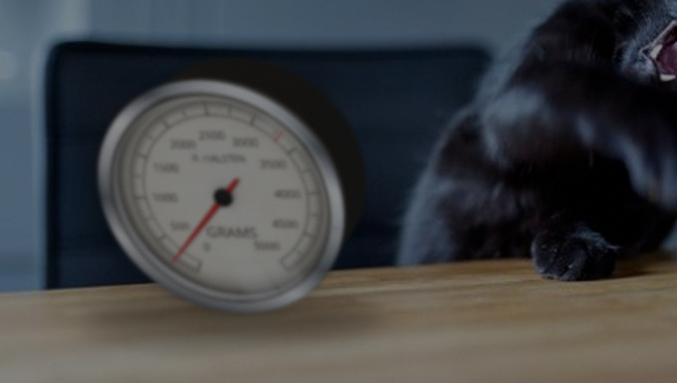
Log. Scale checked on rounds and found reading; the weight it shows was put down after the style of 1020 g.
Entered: 250 g
